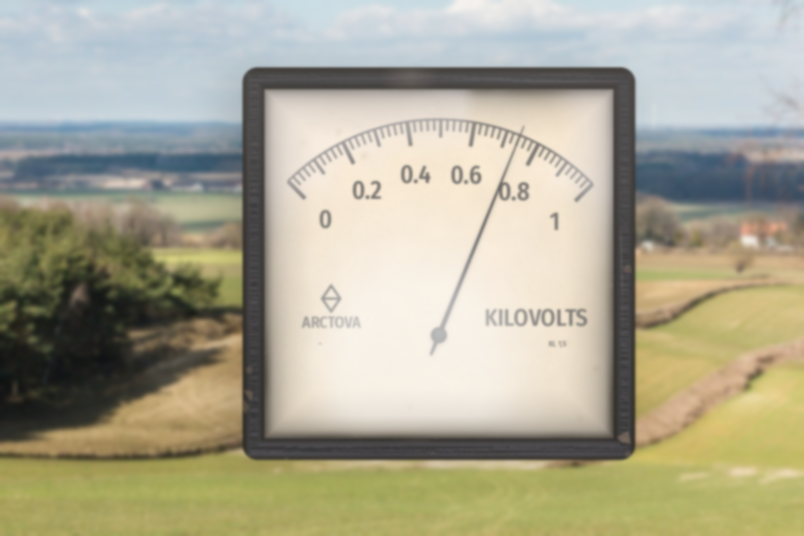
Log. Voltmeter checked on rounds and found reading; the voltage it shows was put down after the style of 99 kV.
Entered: 0.74 kV
